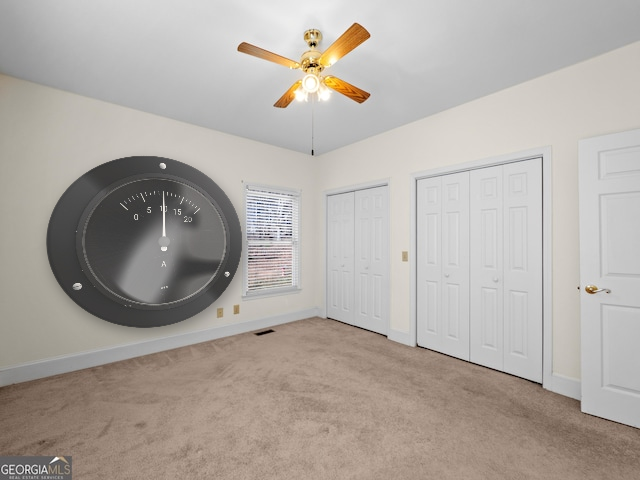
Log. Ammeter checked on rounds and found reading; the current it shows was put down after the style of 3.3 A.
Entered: 10 A
